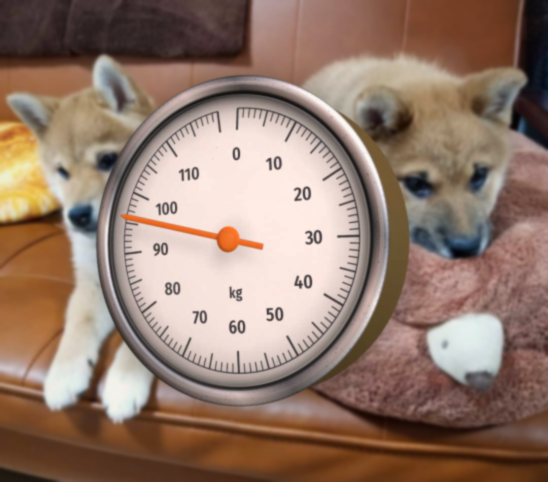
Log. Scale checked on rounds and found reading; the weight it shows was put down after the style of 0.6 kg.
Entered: 96 kg
